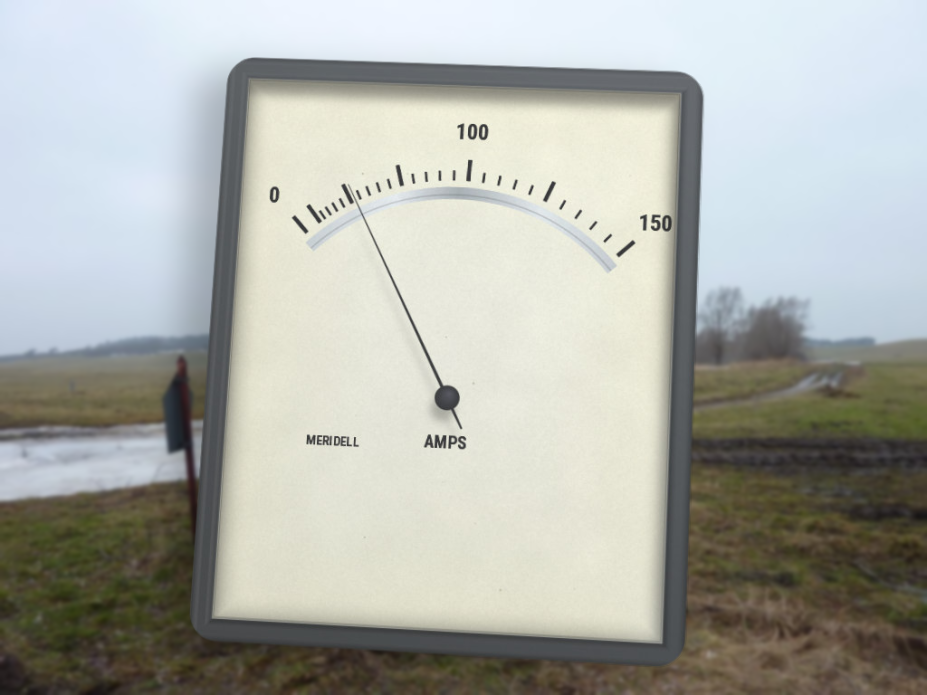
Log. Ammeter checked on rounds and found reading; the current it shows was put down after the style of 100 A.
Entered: 52.5 A
